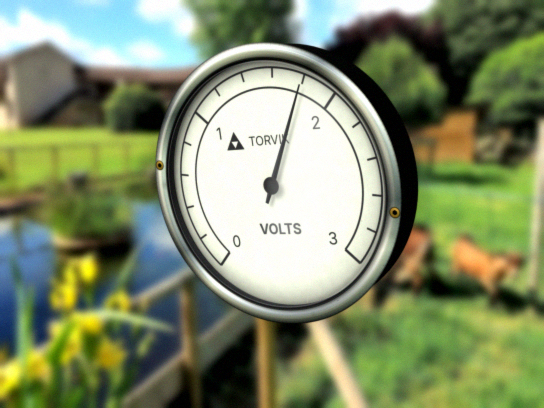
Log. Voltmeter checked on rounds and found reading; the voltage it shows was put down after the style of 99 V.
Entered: 1.8 V
